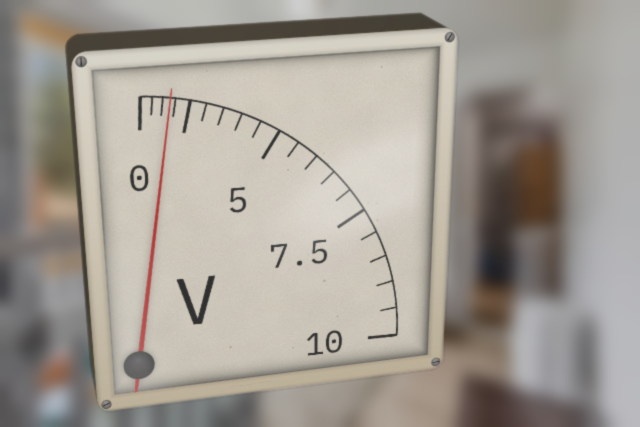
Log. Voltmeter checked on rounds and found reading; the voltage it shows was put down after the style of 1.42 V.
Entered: 1.75 V
